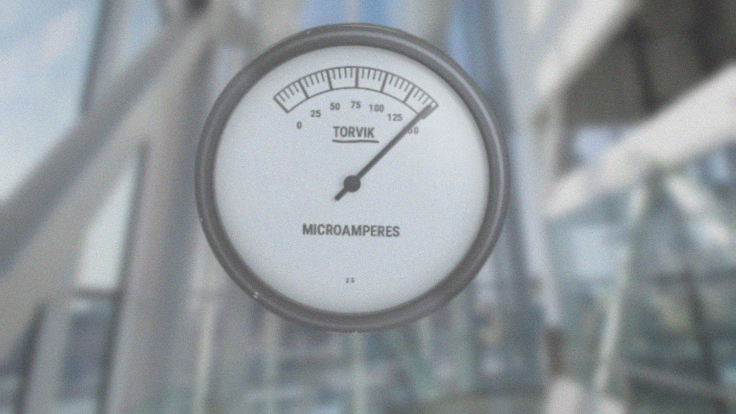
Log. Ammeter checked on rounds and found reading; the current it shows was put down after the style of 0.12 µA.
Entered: 145 µA
